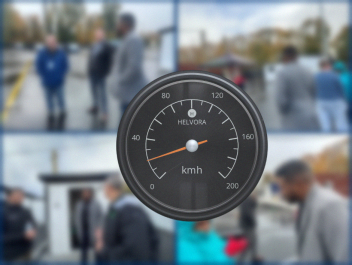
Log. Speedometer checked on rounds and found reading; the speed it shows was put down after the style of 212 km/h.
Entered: 20 km/h
